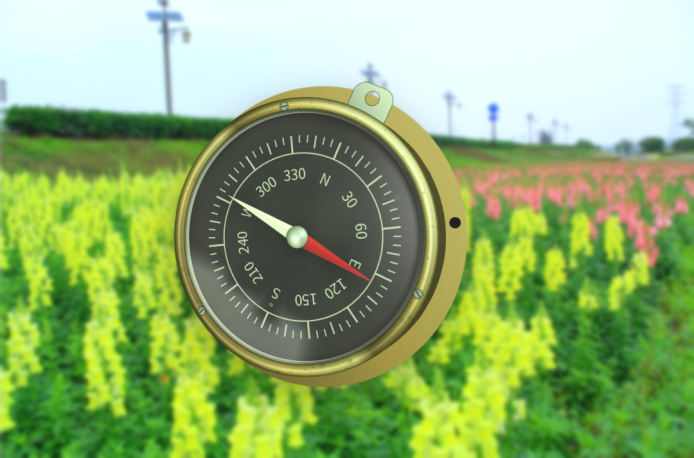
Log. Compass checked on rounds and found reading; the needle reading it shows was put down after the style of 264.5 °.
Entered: 95 °
